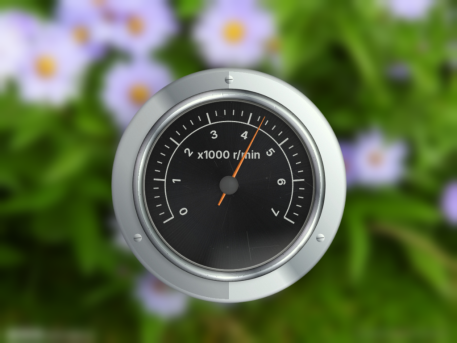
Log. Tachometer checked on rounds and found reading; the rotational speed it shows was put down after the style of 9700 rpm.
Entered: 4300 rpm
